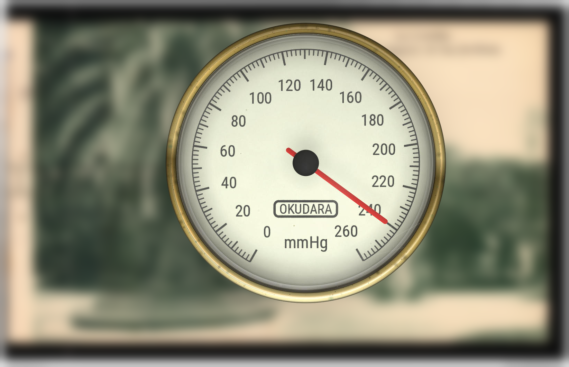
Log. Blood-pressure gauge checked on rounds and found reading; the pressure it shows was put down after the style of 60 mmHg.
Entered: 240 mmHg
